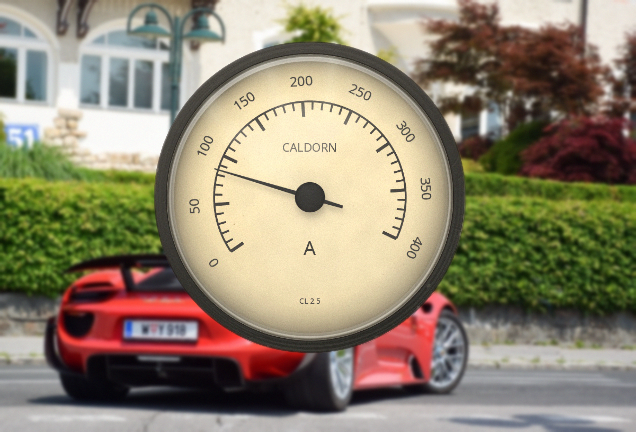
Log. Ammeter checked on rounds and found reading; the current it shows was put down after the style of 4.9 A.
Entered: 85 A
